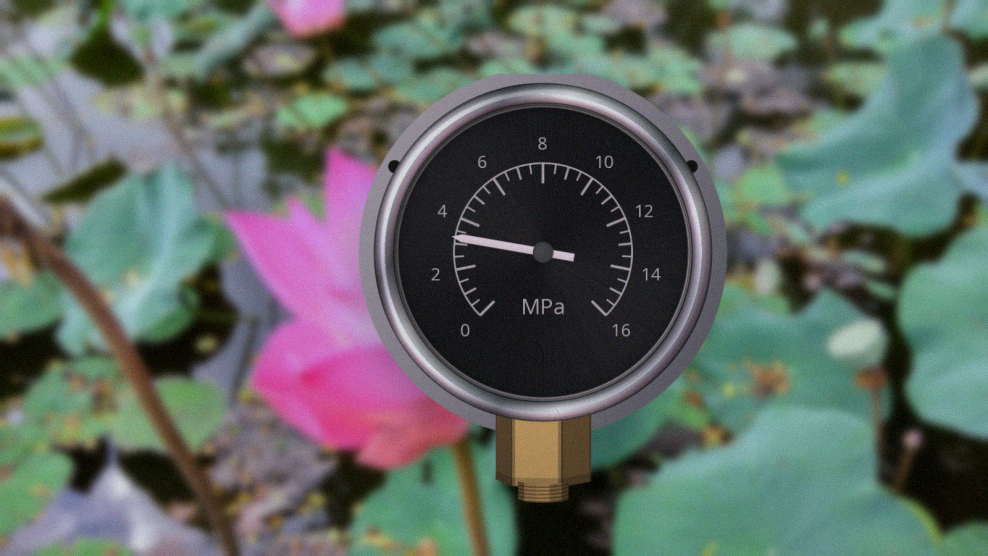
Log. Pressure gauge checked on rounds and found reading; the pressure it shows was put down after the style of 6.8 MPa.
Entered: 3.25 MPa
